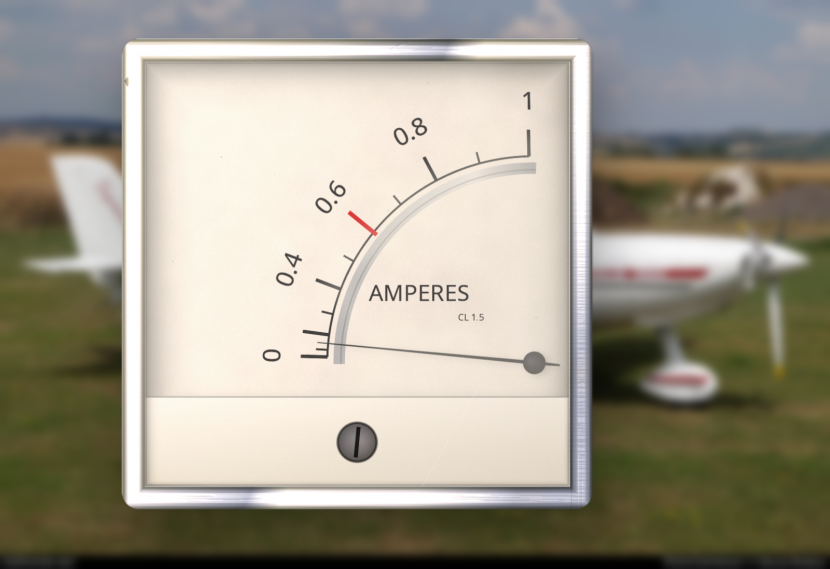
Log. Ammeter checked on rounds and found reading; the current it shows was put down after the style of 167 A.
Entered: 0.15 A
